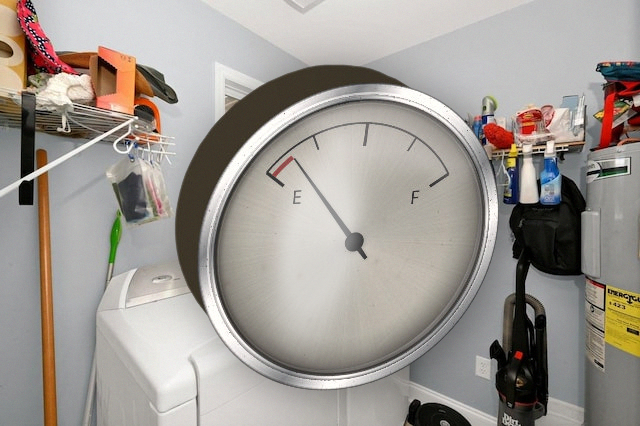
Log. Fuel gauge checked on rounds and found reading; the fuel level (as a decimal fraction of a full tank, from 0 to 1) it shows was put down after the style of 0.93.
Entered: 0.125
